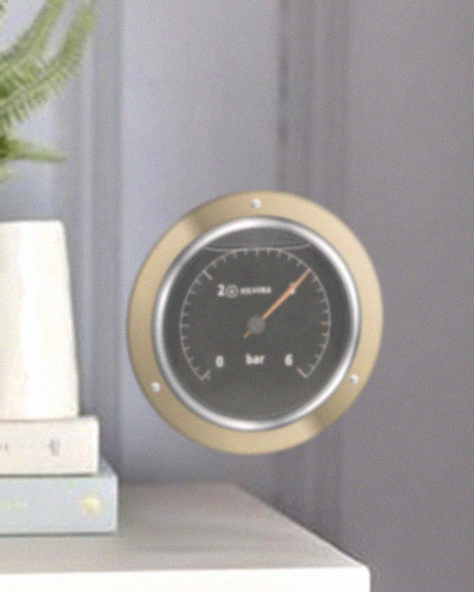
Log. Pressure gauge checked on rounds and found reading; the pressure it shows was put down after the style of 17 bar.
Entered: 4 bar
